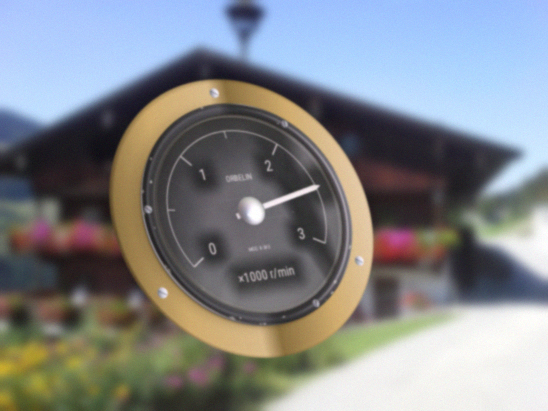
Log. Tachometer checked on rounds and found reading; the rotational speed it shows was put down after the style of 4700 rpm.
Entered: 2500 rpm
